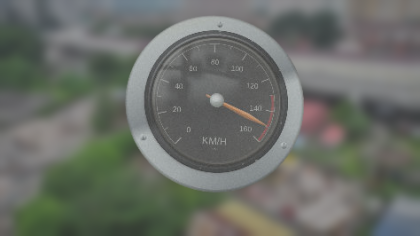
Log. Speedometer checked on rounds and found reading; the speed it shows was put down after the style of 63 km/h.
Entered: 150 km/h
